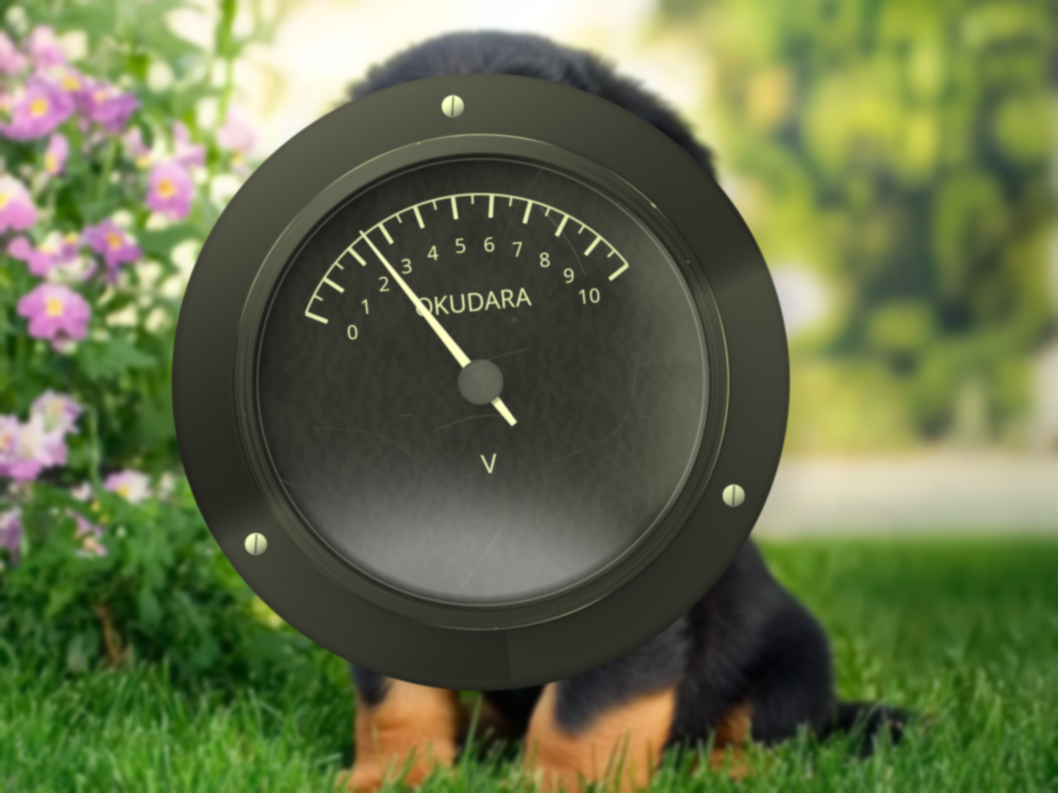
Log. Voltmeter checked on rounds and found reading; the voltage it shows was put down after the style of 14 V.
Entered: 2.5 V
